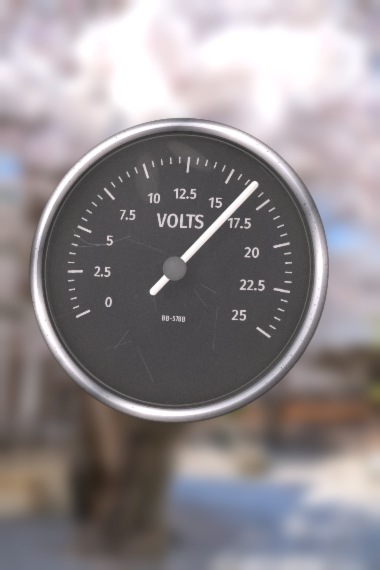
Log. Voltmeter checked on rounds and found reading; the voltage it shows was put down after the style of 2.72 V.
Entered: 16.5 V
